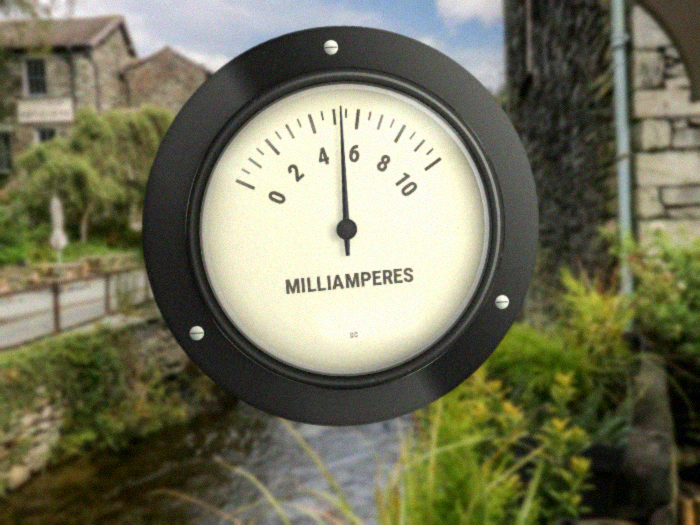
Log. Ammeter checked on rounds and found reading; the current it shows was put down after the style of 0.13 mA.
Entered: 5.25 mA
